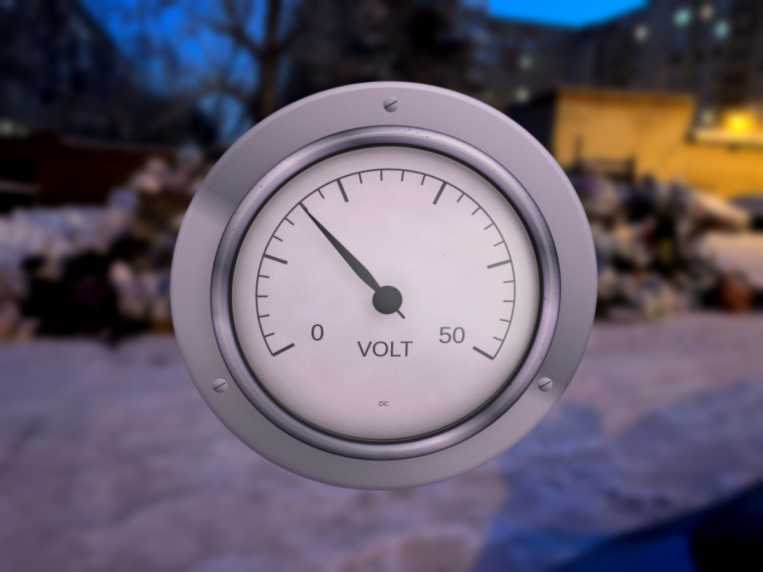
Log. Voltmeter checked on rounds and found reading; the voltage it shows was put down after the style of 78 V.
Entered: 16 V
